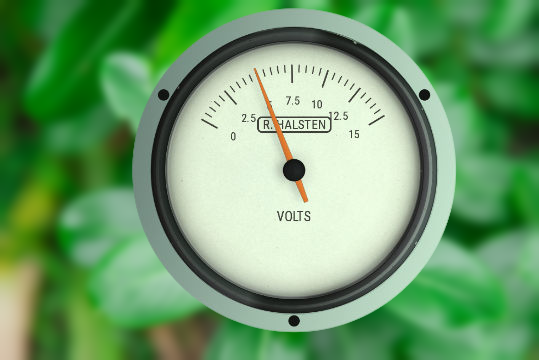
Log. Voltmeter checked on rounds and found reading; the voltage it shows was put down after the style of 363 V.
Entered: 5 V
